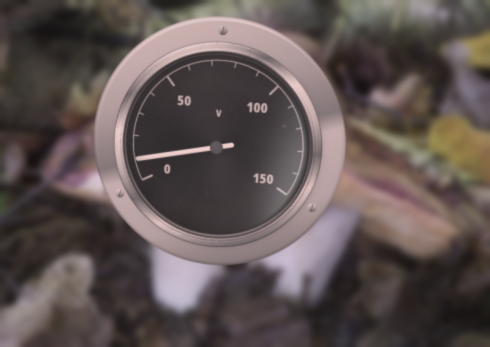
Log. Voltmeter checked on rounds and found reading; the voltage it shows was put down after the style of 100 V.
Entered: 10 V
